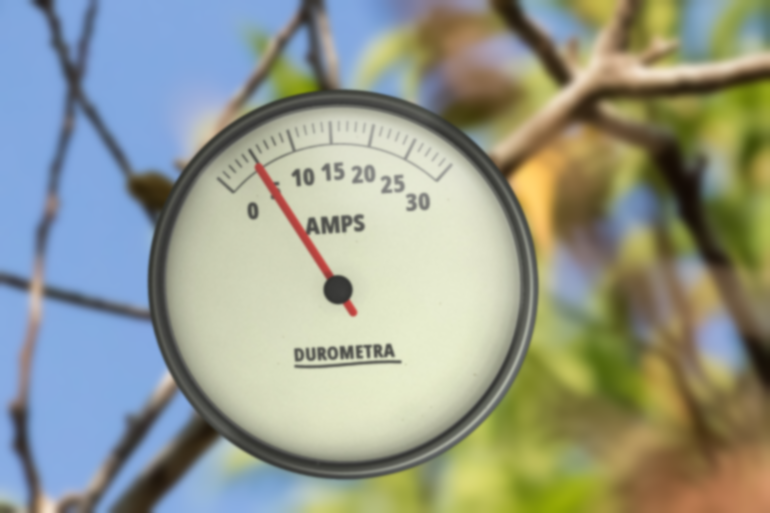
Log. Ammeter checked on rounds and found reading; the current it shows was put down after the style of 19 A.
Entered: 5 A
